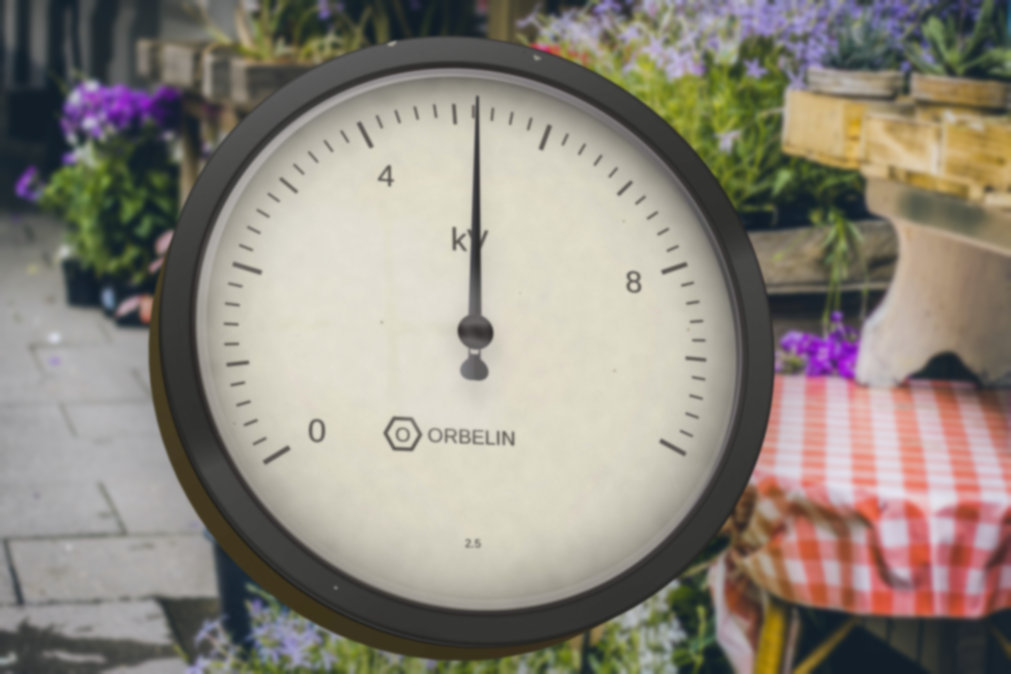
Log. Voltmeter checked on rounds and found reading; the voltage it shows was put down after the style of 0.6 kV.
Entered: 5.2 kV
